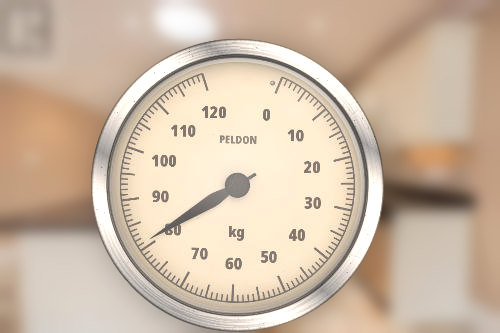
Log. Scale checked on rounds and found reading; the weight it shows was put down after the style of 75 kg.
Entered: 81 kg
